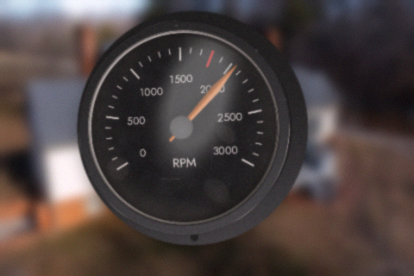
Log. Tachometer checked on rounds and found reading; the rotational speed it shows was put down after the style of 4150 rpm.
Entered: 2050 rpm
